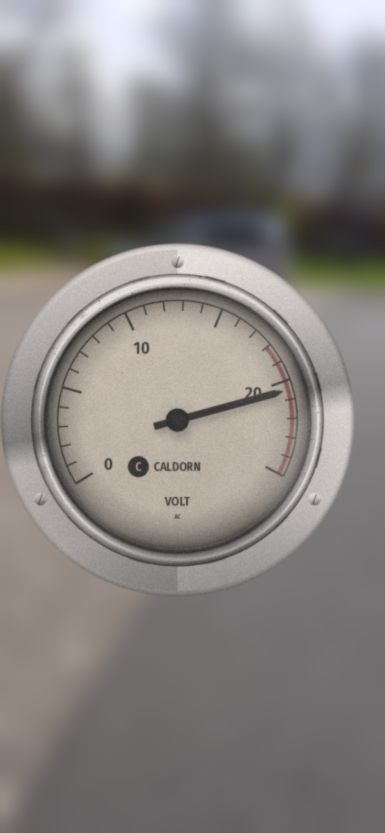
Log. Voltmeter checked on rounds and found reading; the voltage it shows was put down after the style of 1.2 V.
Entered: 20.5 V
